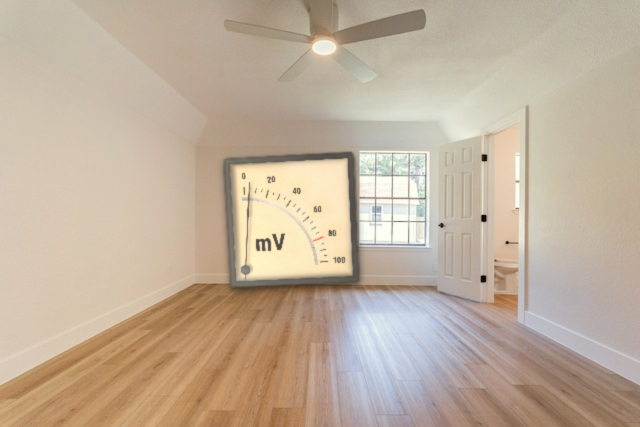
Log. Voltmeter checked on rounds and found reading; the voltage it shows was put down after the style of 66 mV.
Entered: 5 mV
